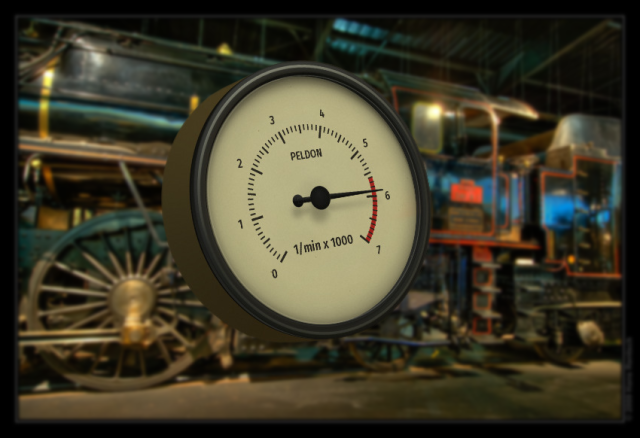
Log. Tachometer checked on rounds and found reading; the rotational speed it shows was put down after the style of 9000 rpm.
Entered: 5900 rpm
